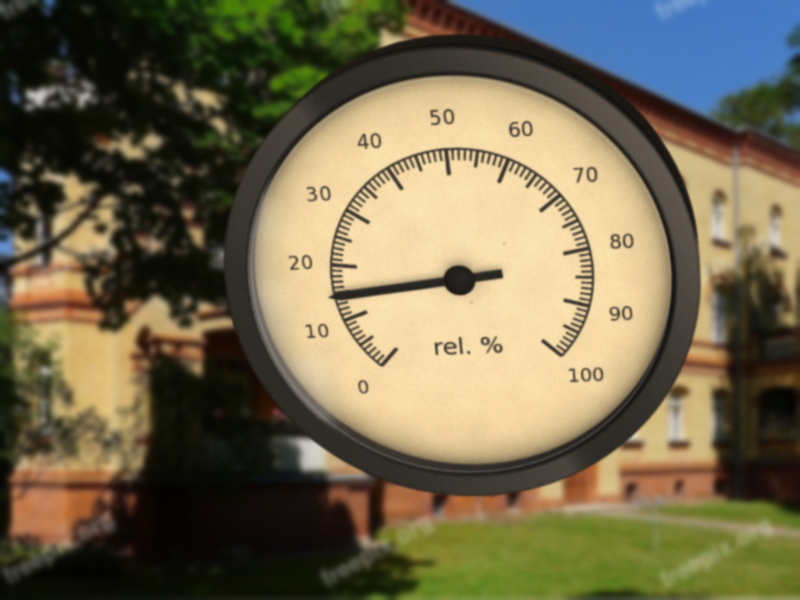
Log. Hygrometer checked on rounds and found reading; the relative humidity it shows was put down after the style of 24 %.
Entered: 15 %
